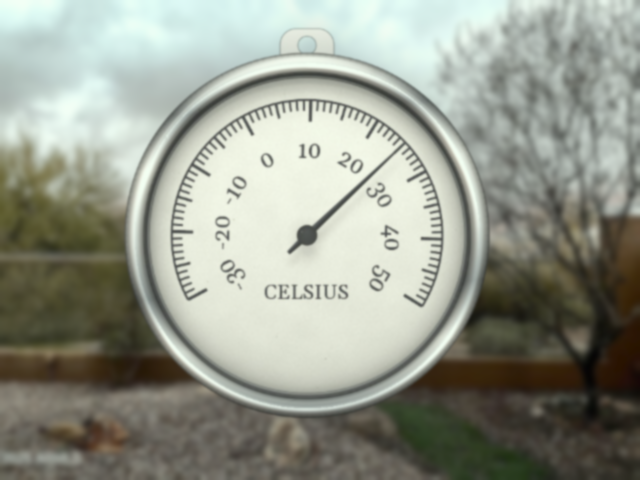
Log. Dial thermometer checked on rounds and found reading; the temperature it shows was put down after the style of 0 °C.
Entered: 25 °C
